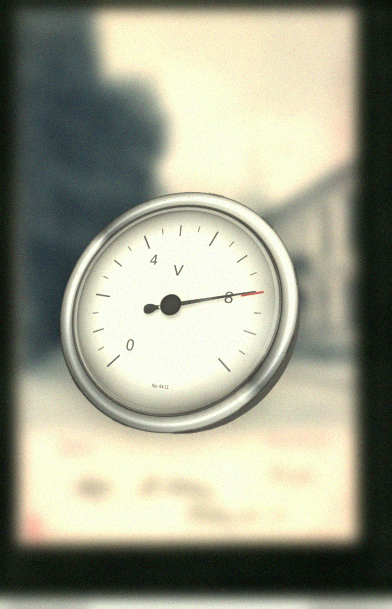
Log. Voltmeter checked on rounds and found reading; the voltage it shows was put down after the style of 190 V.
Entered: 8 V
